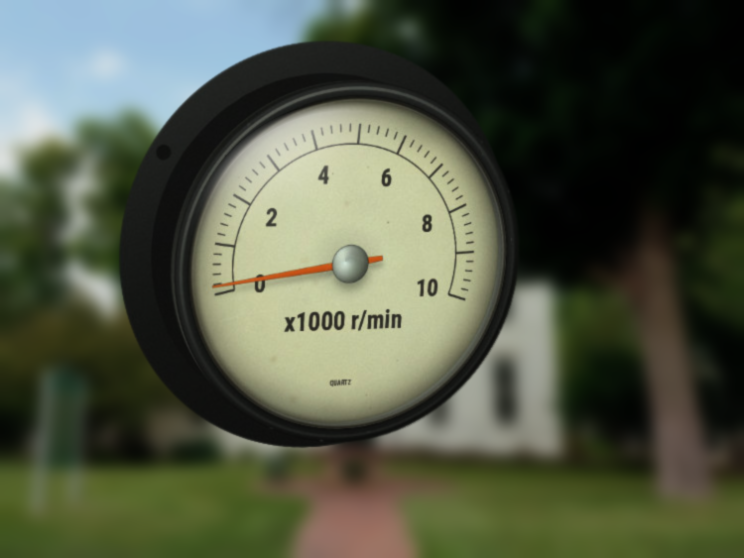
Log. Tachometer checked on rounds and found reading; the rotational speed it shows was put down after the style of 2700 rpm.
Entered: 200 rpm
